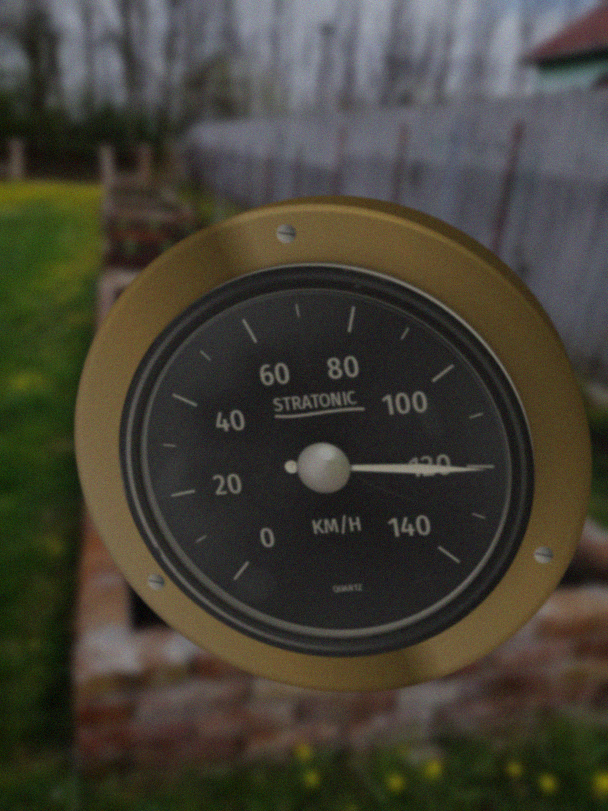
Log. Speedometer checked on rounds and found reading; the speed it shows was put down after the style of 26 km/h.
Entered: 120 km/h
